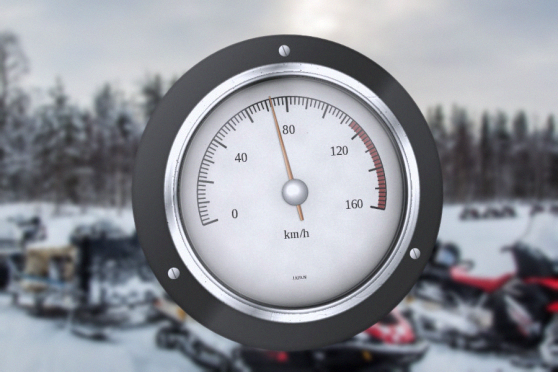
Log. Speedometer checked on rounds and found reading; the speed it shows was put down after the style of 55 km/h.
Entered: 72 km/h
